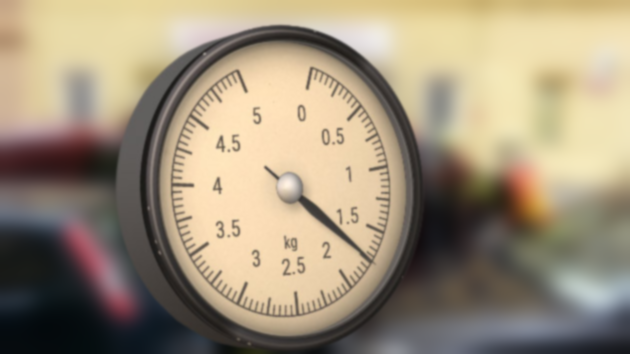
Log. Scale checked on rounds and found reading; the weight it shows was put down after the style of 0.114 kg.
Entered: 1.75 kg
